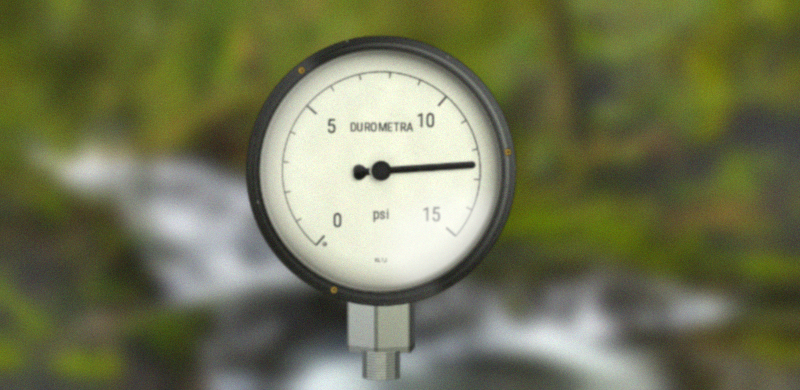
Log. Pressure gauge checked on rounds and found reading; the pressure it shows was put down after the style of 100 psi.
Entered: 12.5 psi
